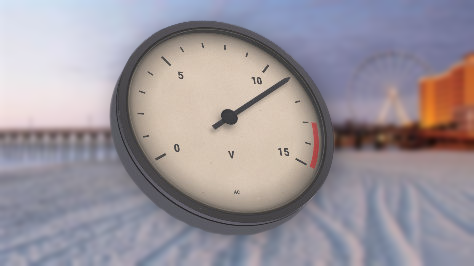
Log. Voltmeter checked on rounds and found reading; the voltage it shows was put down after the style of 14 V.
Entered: 11 V
